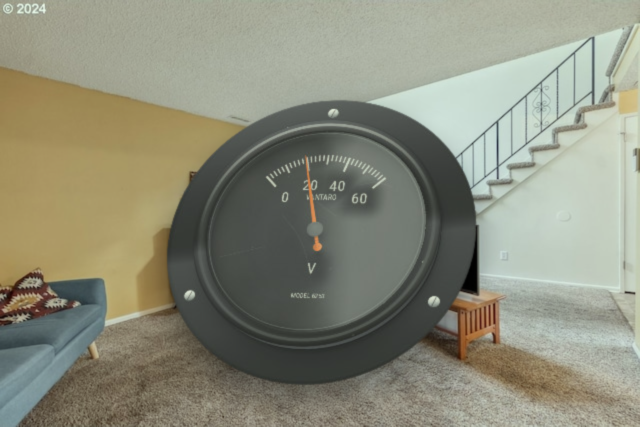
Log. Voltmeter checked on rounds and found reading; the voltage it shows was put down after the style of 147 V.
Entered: 20 V
